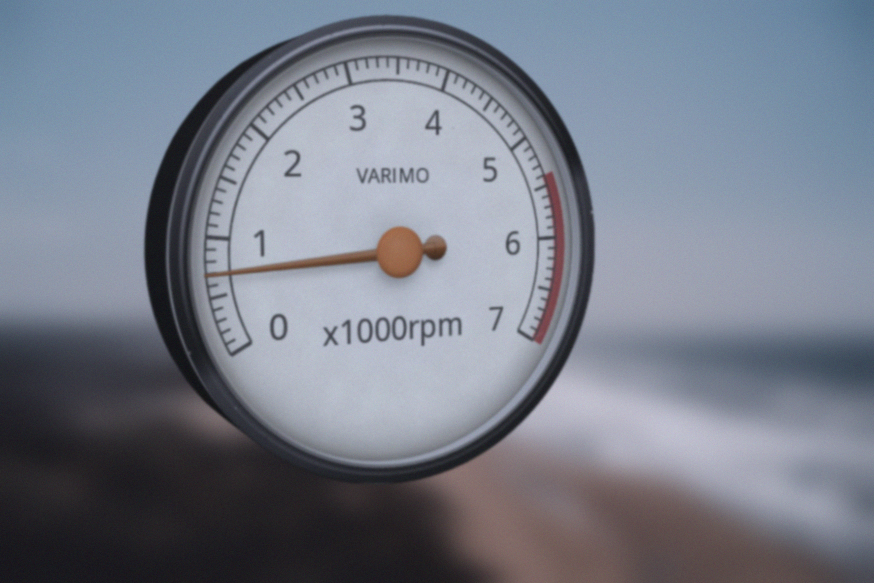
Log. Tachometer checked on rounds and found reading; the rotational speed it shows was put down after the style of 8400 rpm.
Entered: 700 rpm
